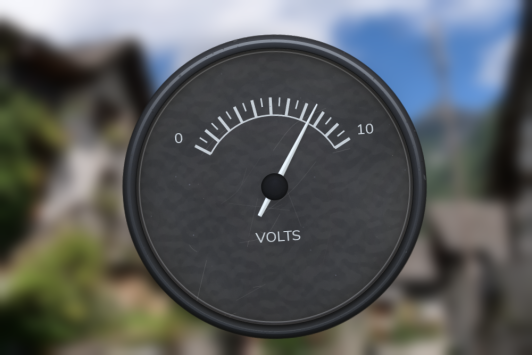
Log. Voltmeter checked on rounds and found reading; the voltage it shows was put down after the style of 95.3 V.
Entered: 7.5 V
